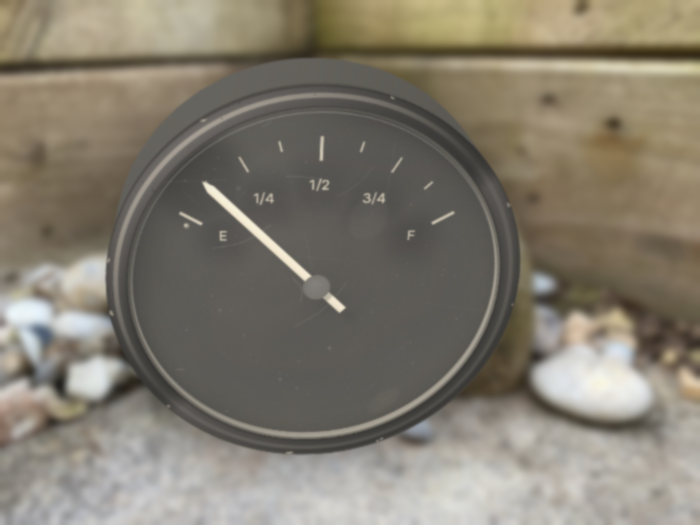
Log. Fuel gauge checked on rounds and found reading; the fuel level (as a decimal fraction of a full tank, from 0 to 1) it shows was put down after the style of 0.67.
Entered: 0.125
